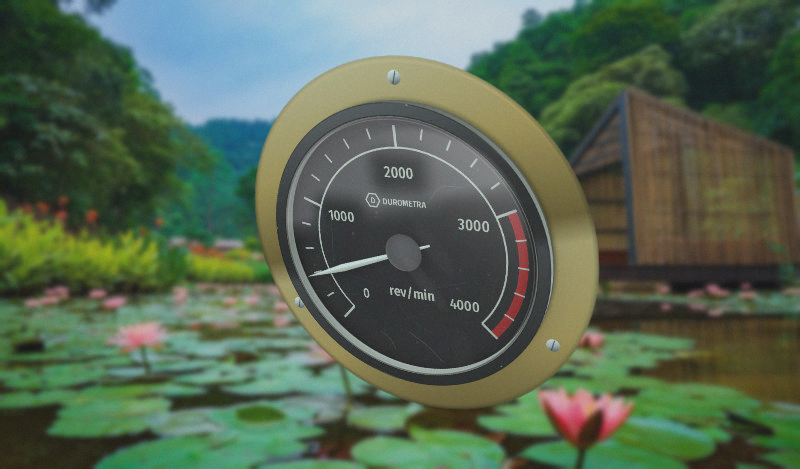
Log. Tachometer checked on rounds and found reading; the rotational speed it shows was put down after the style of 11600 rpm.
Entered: 400 rpm
